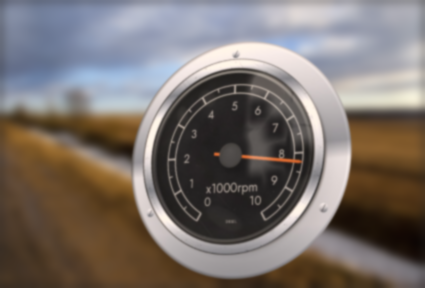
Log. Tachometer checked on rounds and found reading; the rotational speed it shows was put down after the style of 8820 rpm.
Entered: 8250 rpm
